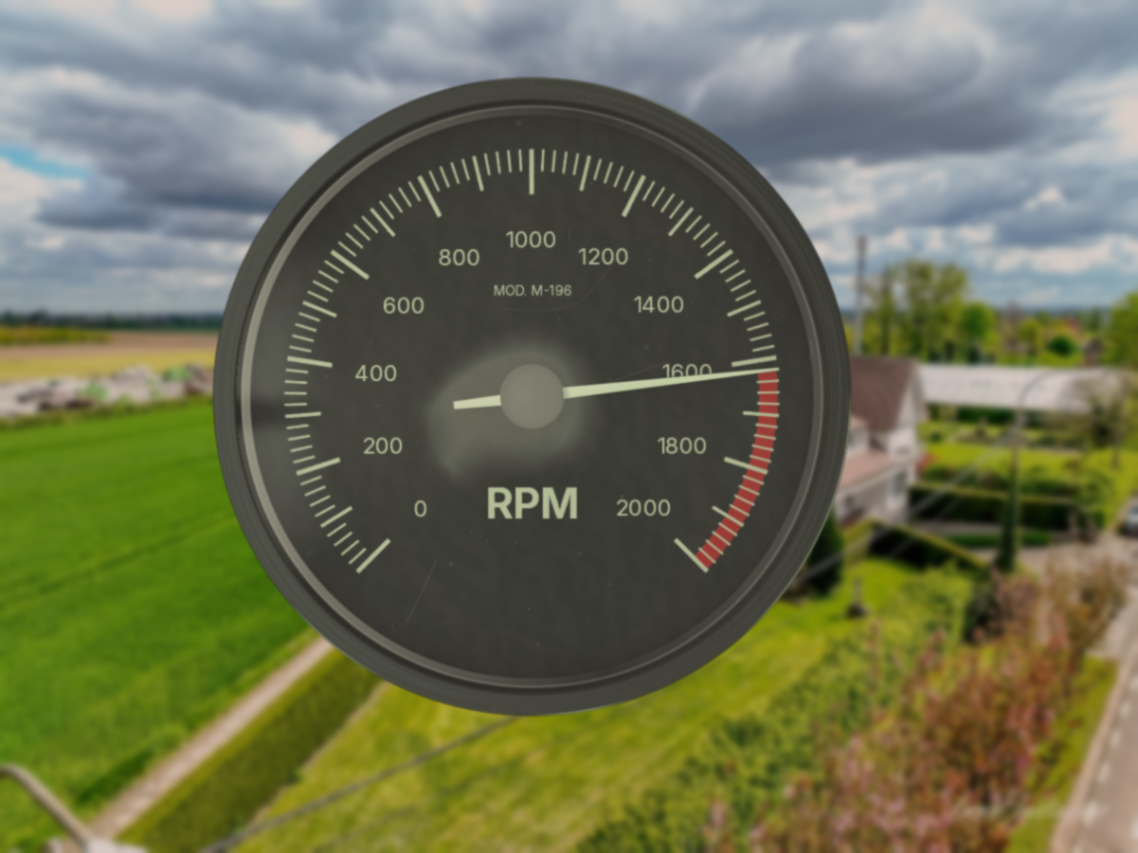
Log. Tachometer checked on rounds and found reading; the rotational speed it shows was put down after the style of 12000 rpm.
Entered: 1620 rpm
